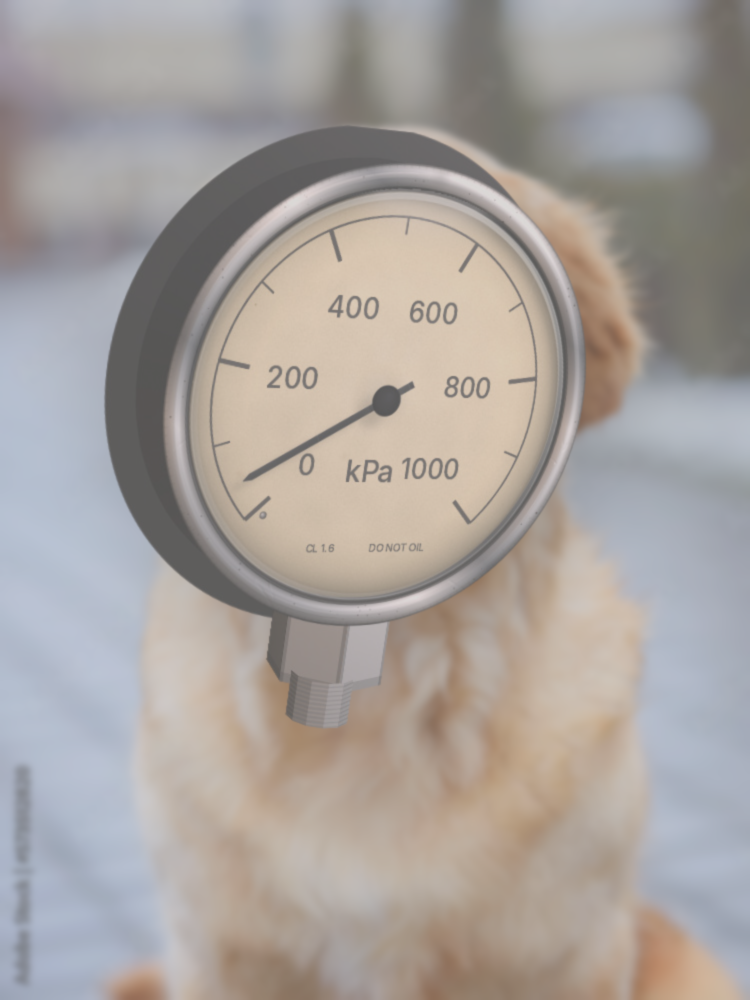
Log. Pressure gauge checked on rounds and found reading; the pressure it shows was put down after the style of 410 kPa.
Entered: 50 kPa
